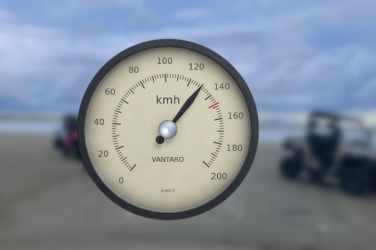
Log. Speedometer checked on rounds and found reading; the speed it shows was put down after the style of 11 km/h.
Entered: 130 km/h
